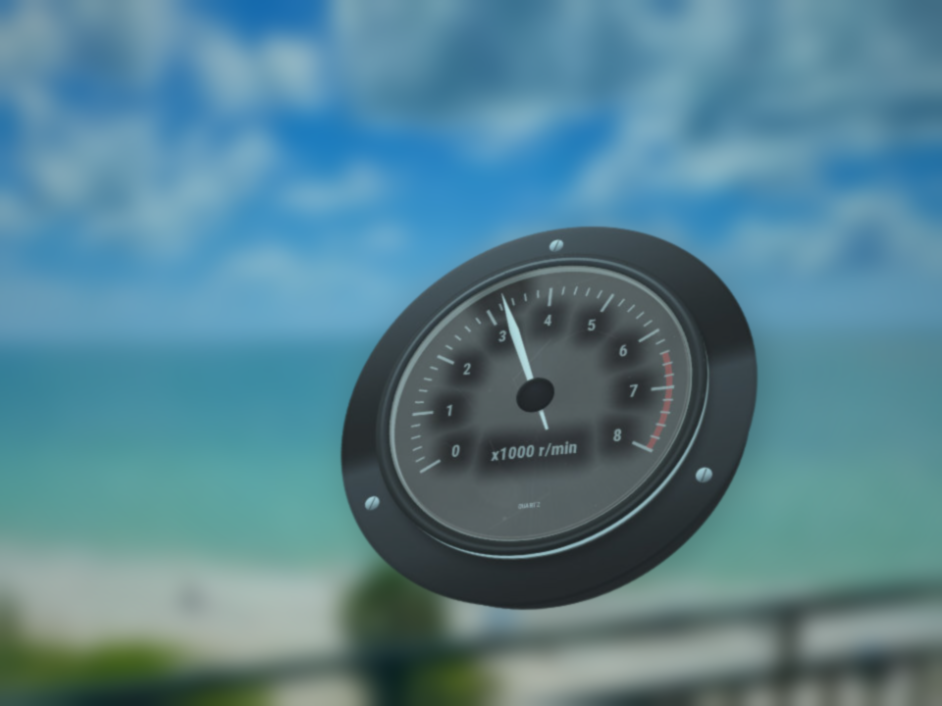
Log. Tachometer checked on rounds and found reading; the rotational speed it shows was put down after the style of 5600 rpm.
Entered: 3300 rpm
